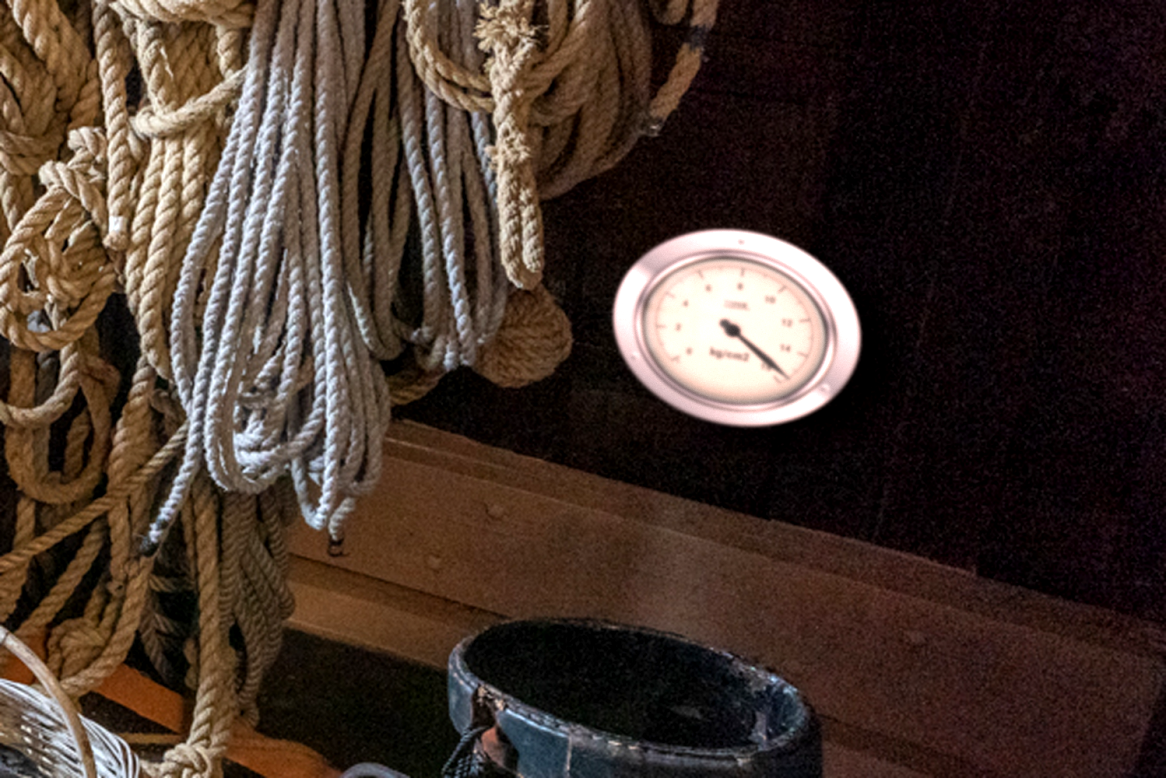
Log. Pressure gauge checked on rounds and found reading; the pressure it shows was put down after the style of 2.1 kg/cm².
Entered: 15.5 kg/cm²
